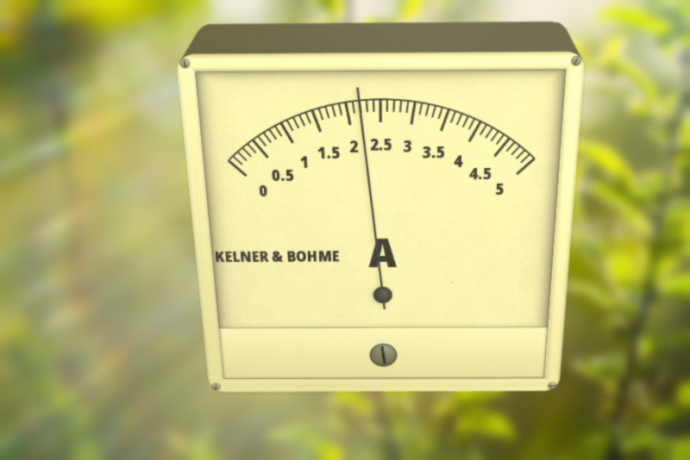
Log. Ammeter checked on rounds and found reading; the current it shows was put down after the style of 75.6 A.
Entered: 2.2 A
